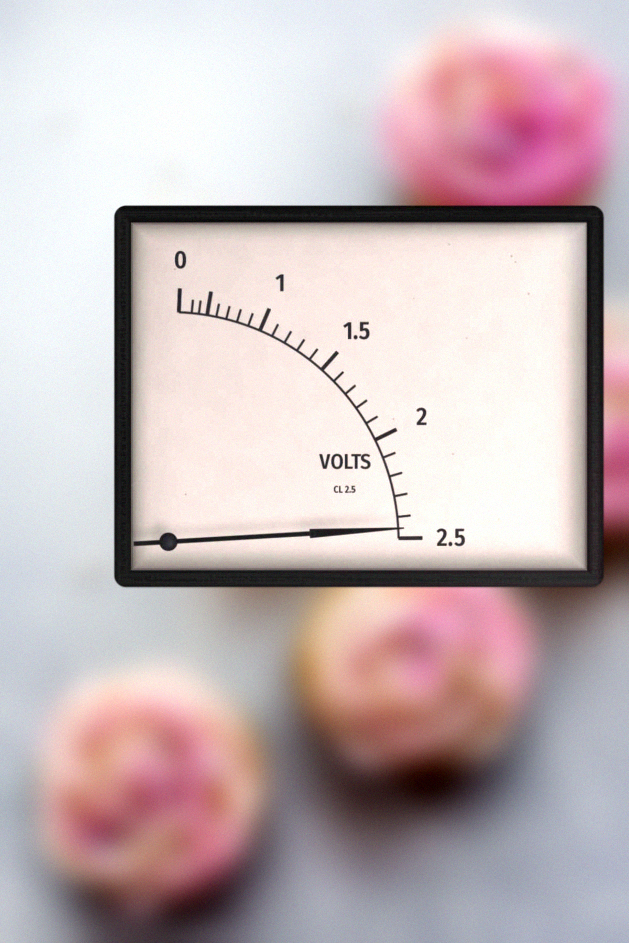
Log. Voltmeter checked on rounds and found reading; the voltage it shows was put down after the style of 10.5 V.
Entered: 2.45 V
